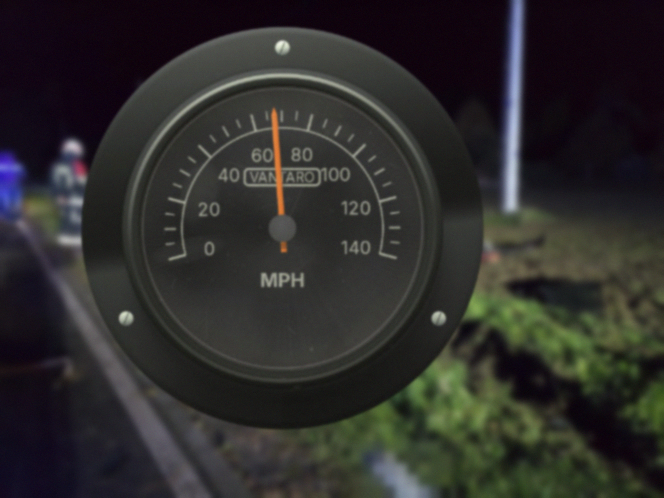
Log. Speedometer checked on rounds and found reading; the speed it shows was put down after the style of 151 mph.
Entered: 67.5 mph
